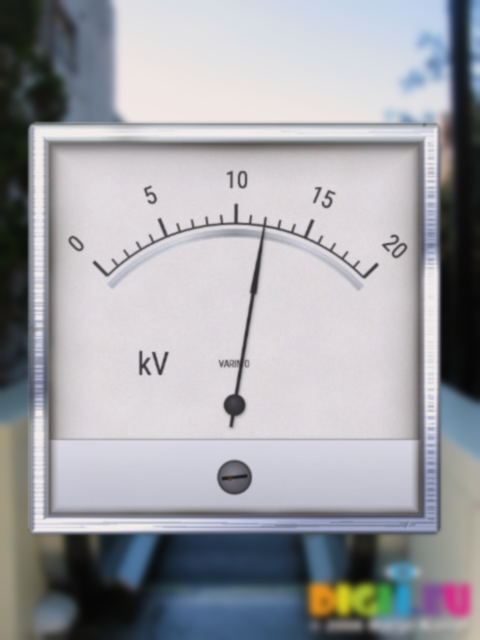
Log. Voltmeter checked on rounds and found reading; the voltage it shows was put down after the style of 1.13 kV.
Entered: 12 kV
